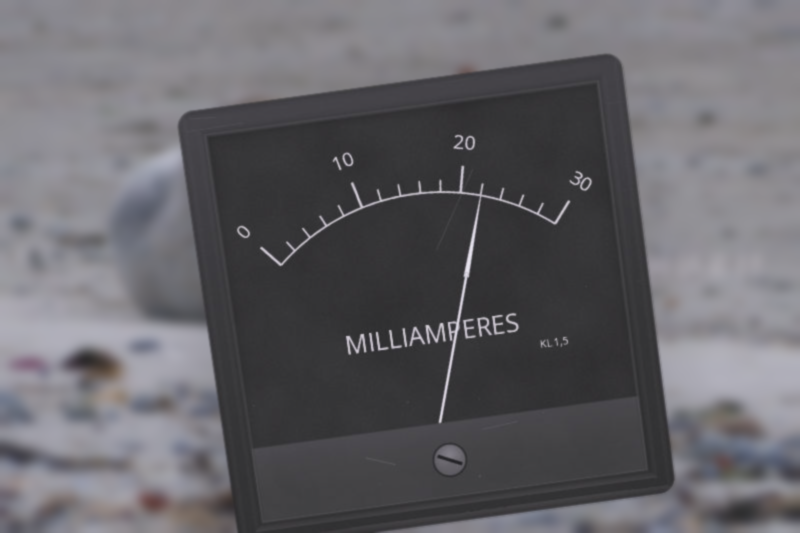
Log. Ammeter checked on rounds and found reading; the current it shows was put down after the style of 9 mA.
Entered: 22 mA
